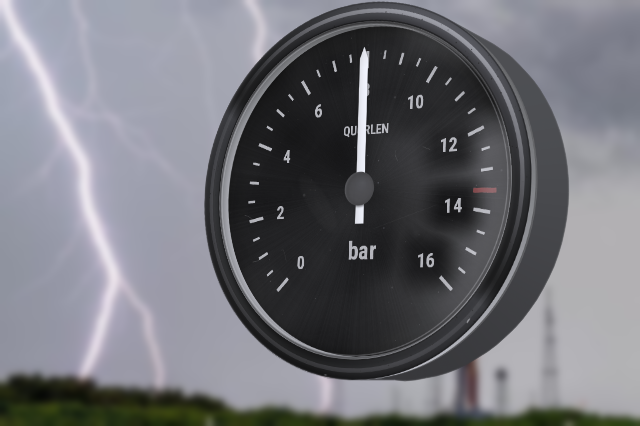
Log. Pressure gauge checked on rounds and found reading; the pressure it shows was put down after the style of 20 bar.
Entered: 8 bar
